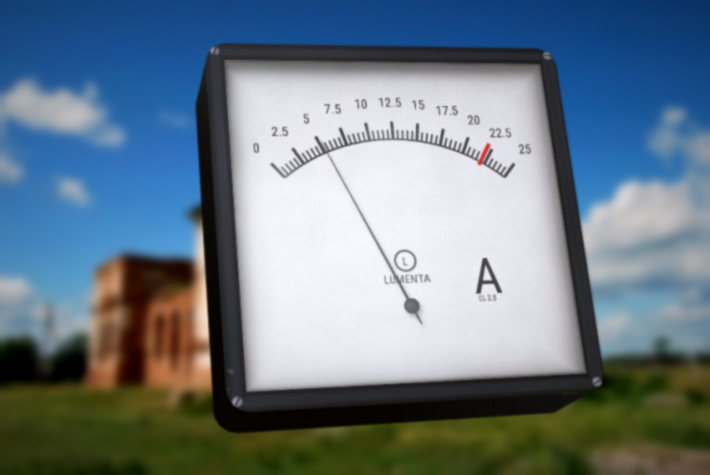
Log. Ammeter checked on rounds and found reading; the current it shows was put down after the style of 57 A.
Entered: 5 A
